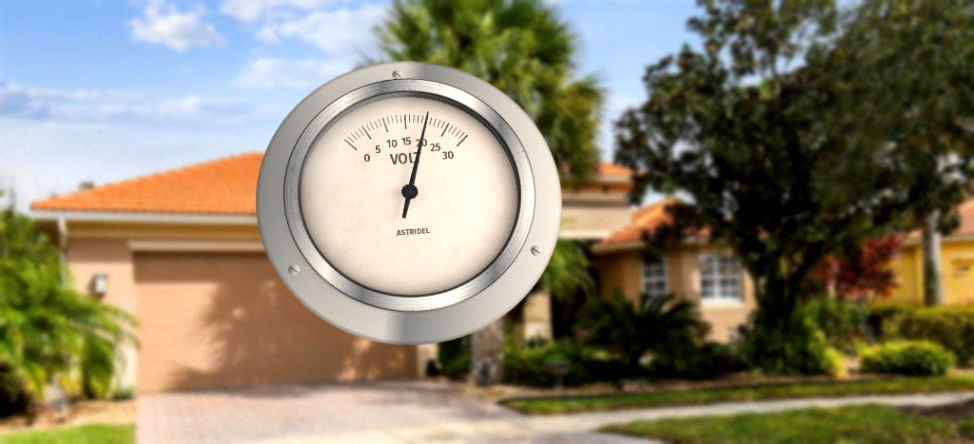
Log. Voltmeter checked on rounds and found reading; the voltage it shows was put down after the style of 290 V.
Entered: 20 V
